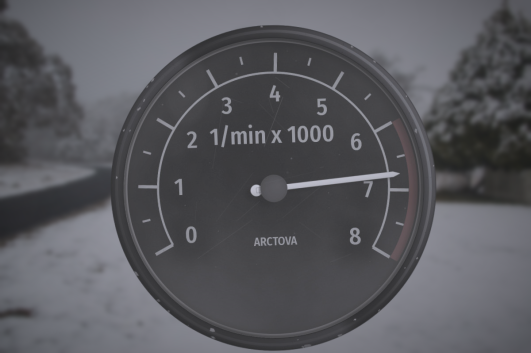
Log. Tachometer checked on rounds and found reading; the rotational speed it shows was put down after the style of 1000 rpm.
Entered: 6750 rpm
